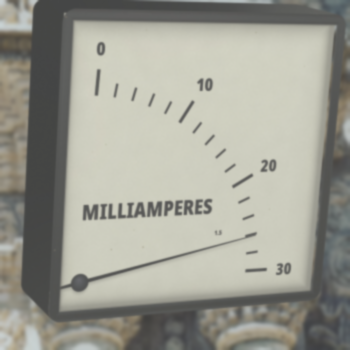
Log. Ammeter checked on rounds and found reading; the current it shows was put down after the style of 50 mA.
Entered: 26 mA
